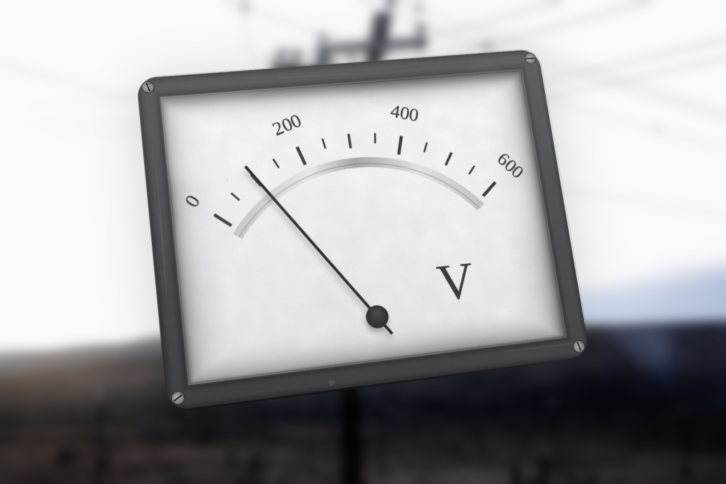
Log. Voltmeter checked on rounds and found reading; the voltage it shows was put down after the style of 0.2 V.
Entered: 100 V
